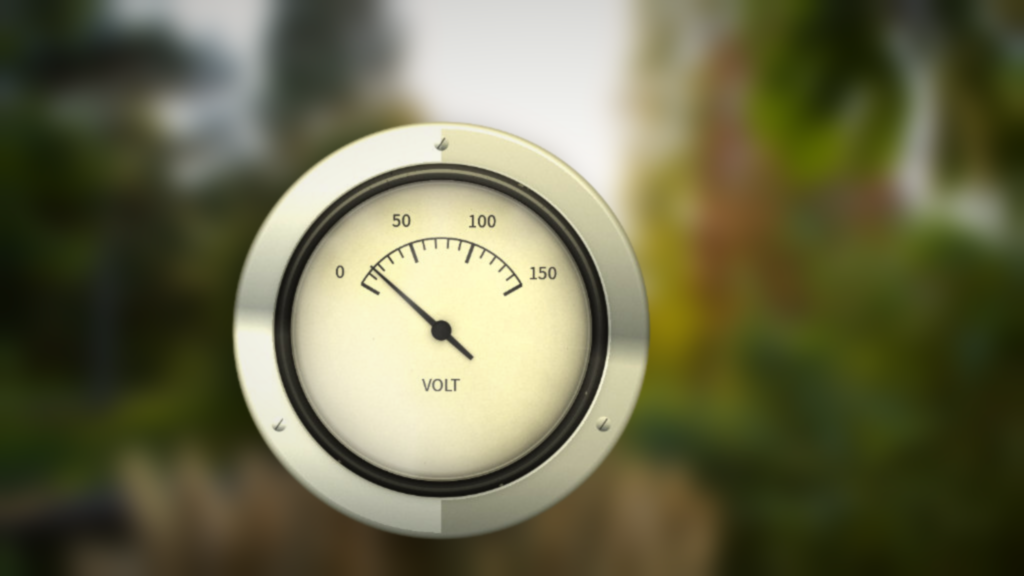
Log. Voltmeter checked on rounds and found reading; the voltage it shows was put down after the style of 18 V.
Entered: 15 V
